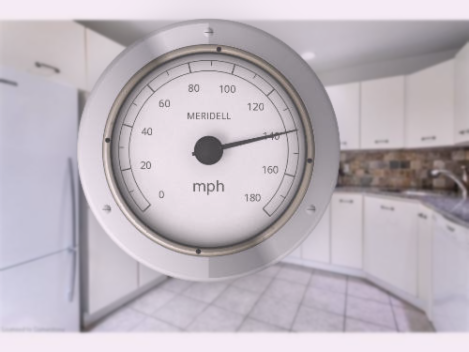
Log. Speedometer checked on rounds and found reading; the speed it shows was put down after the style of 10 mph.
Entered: 140 mph
